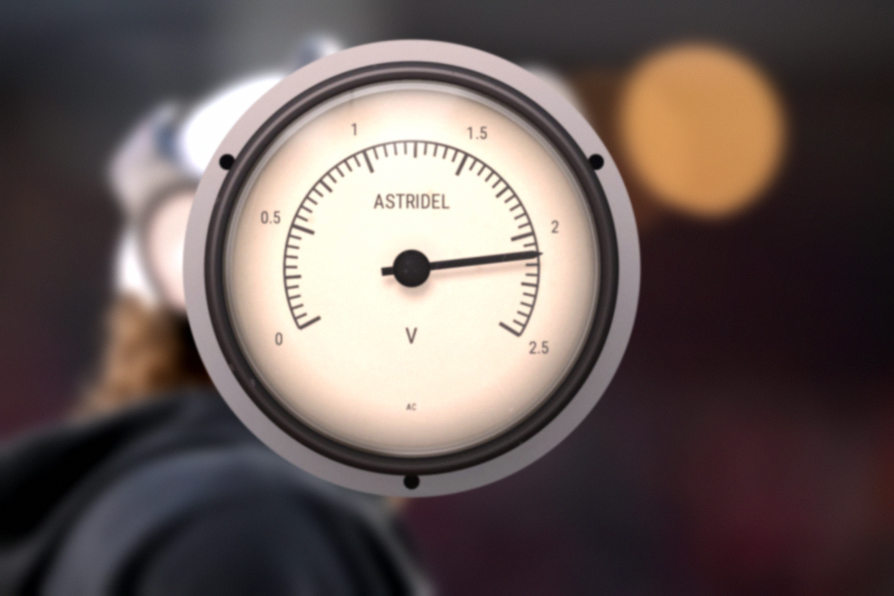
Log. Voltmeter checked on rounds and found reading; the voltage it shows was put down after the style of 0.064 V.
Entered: 2.1 V
